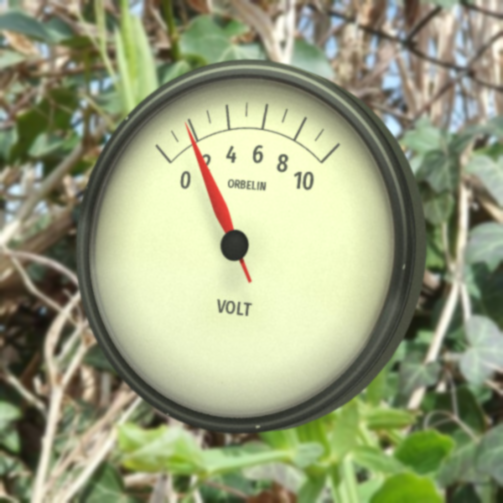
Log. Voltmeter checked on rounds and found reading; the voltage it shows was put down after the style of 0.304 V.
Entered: 2 V
